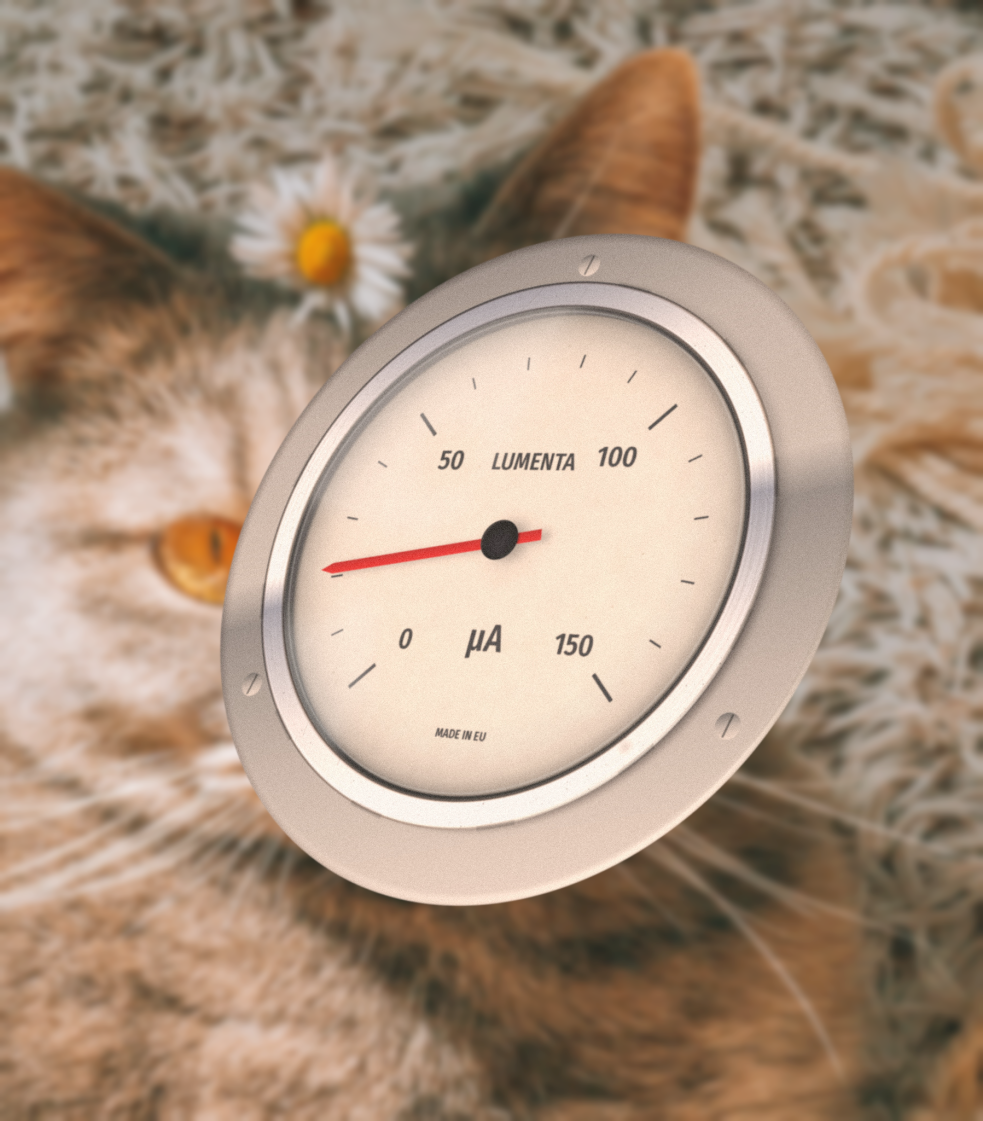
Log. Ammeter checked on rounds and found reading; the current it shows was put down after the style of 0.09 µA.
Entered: 20 µA
